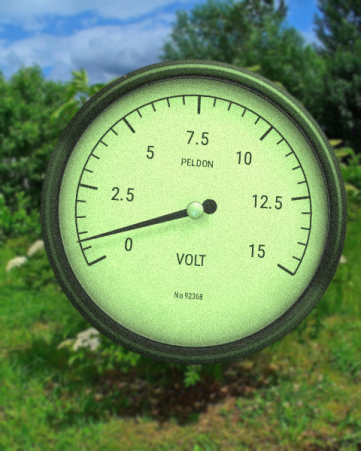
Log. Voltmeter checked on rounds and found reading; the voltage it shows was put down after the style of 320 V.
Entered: 0.75 V
